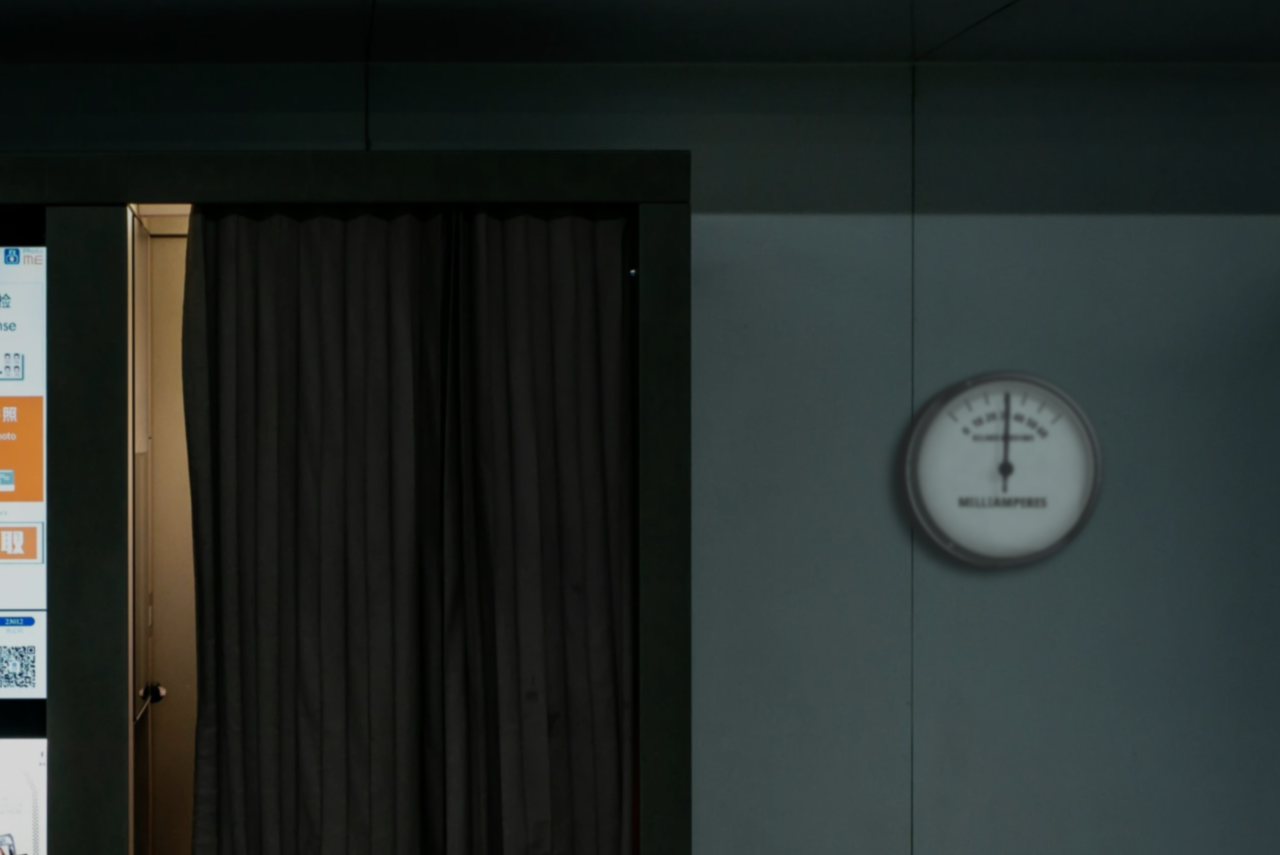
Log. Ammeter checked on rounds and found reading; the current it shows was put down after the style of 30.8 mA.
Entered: 30 mA
